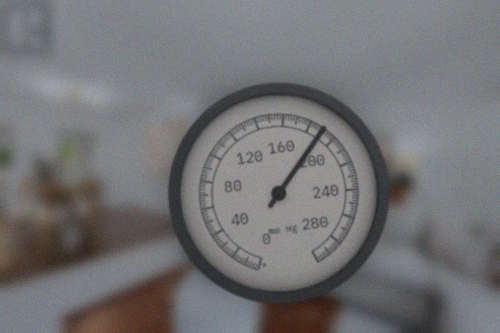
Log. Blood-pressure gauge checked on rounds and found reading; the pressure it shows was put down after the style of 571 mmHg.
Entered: 190 mmHg
